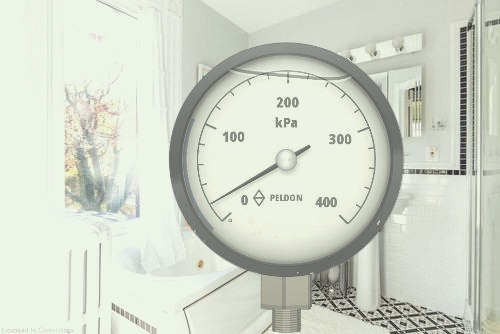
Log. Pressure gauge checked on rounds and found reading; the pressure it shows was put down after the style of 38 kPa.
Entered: 20 kPa
